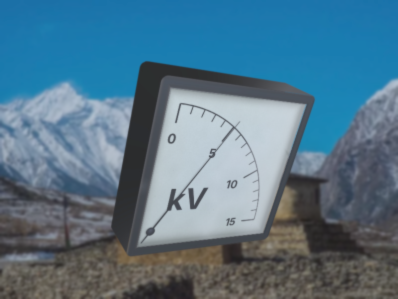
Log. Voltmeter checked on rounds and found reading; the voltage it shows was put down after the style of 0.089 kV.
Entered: 5 kV
